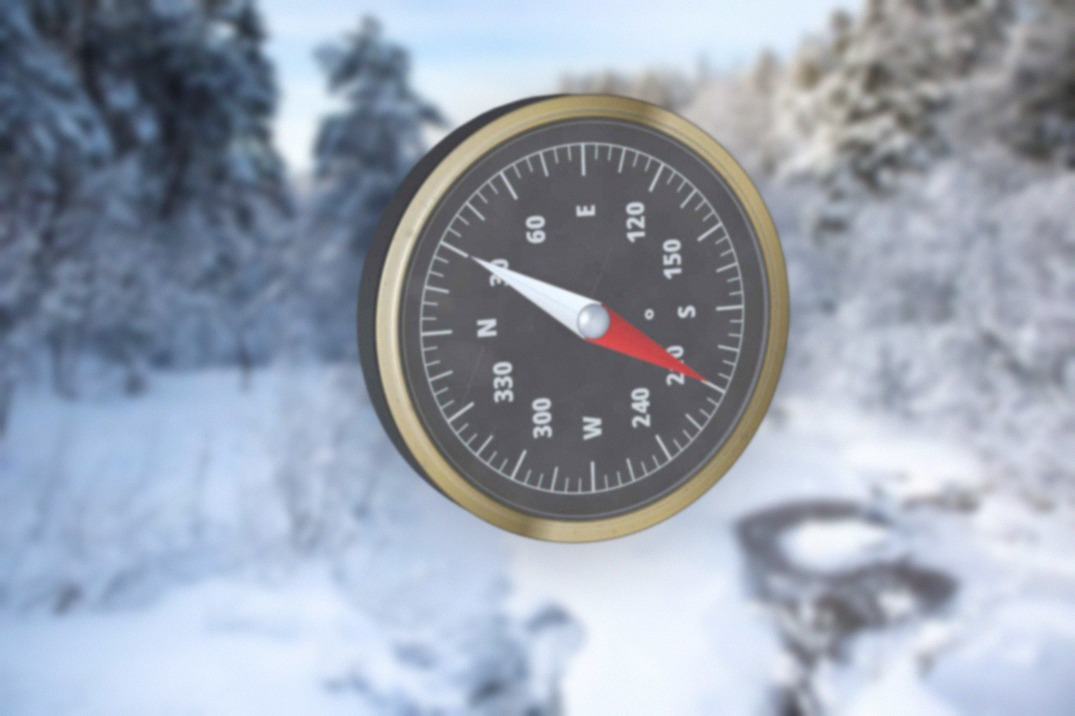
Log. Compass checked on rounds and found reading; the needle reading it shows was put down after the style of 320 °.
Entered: 210 °
